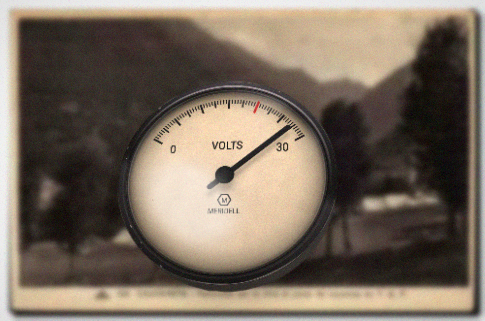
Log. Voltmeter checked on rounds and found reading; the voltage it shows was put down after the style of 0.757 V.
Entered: 27.5 V
